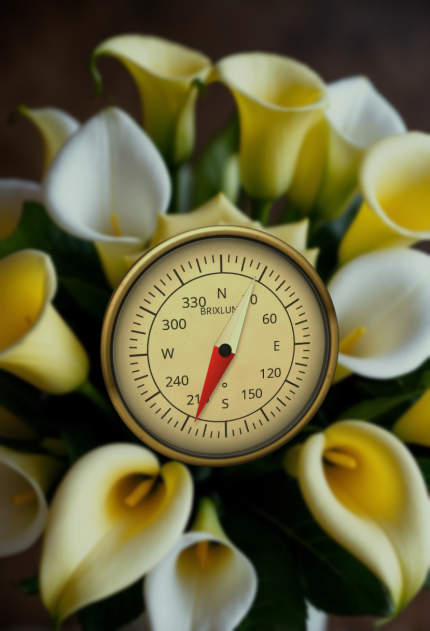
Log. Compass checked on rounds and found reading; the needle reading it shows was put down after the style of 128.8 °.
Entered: 205 °
